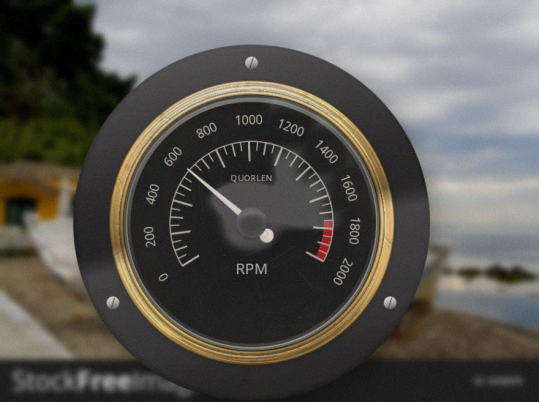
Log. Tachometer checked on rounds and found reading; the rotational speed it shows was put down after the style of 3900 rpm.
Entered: 600 rpm
